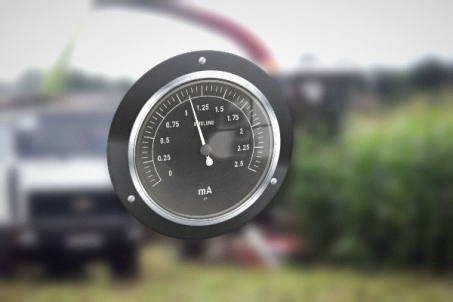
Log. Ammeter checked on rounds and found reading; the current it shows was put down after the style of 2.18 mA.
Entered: 1.1 mA
